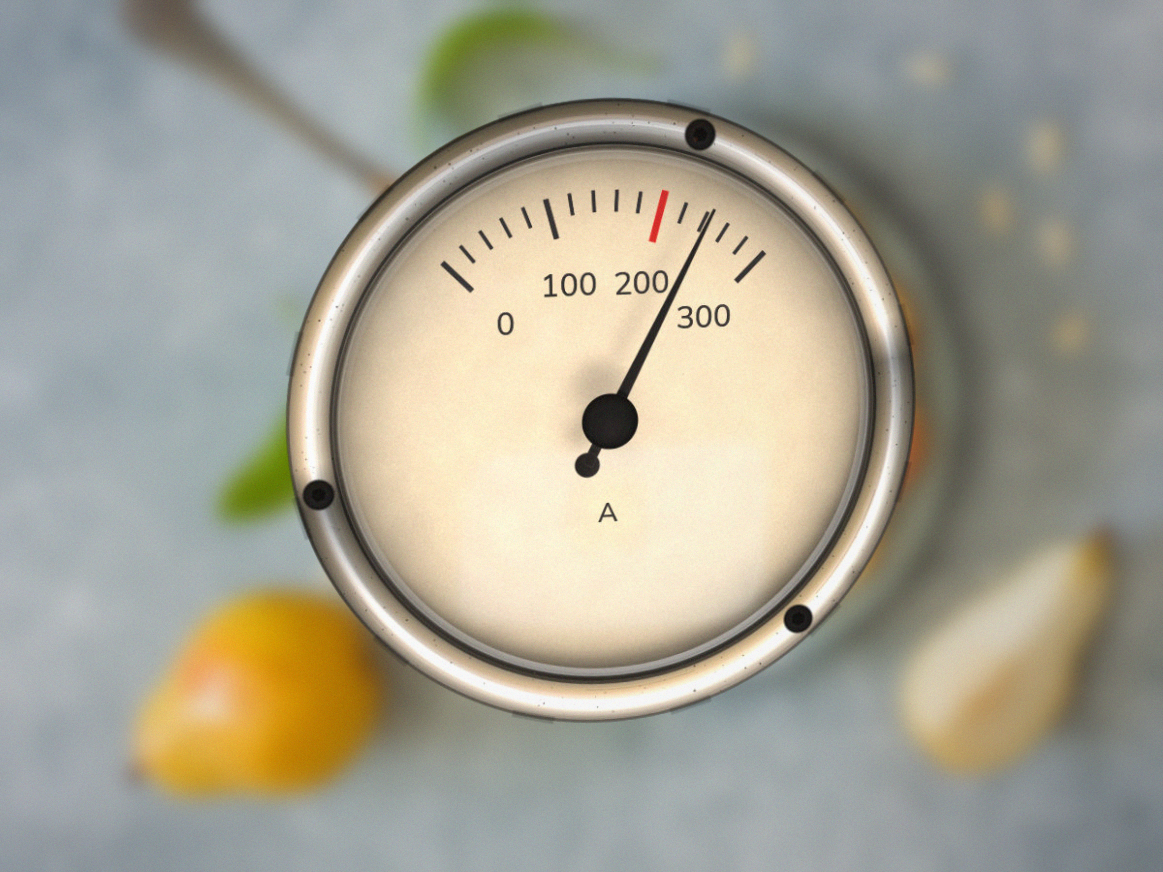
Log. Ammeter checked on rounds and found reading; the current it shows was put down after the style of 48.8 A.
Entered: 240 A
